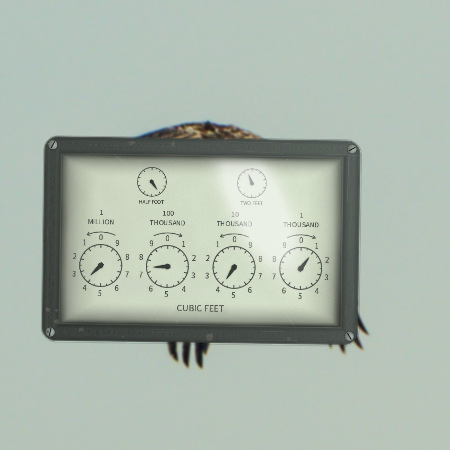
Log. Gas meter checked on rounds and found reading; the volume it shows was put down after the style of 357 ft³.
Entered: 374100 ft³
